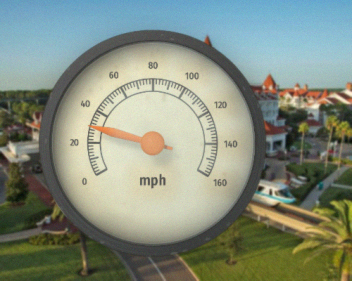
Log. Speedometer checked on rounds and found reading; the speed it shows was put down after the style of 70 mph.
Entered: 30 mph
